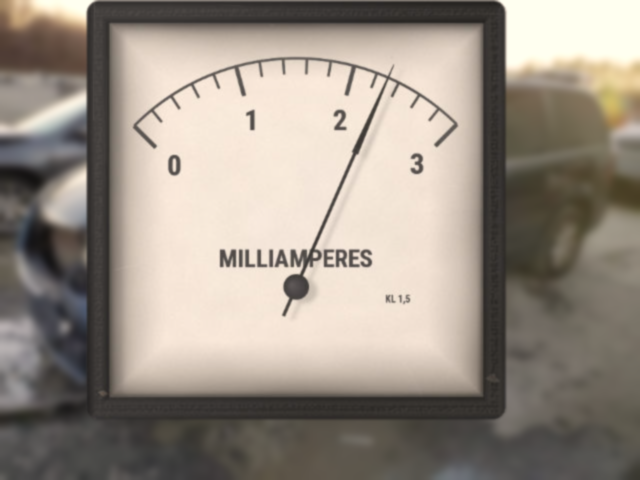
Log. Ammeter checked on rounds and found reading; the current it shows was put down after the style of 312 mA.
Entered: 2.3 mA
